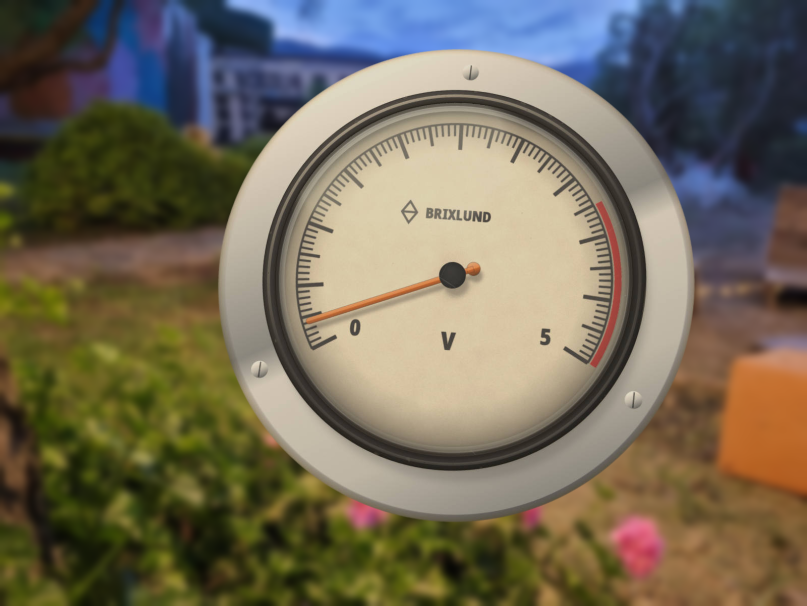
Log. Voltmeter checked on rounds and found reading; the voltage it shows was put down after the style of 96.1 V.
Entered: 0.2 V
